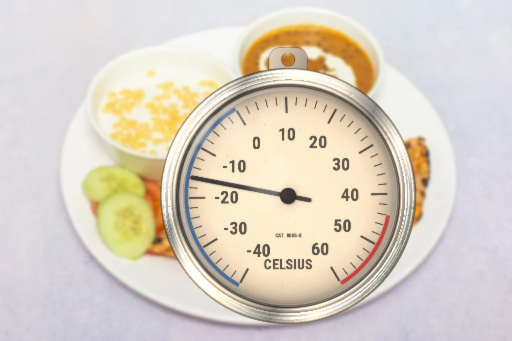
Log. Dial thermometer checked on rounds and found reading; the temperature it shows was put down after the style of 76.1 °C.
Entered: -16 °C
